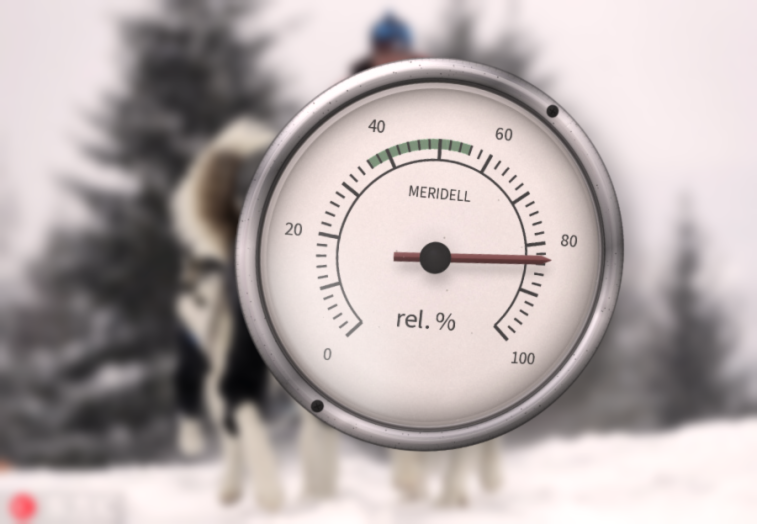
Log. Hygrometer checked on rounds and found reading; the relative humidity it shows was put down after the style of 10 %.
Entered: 83 %
